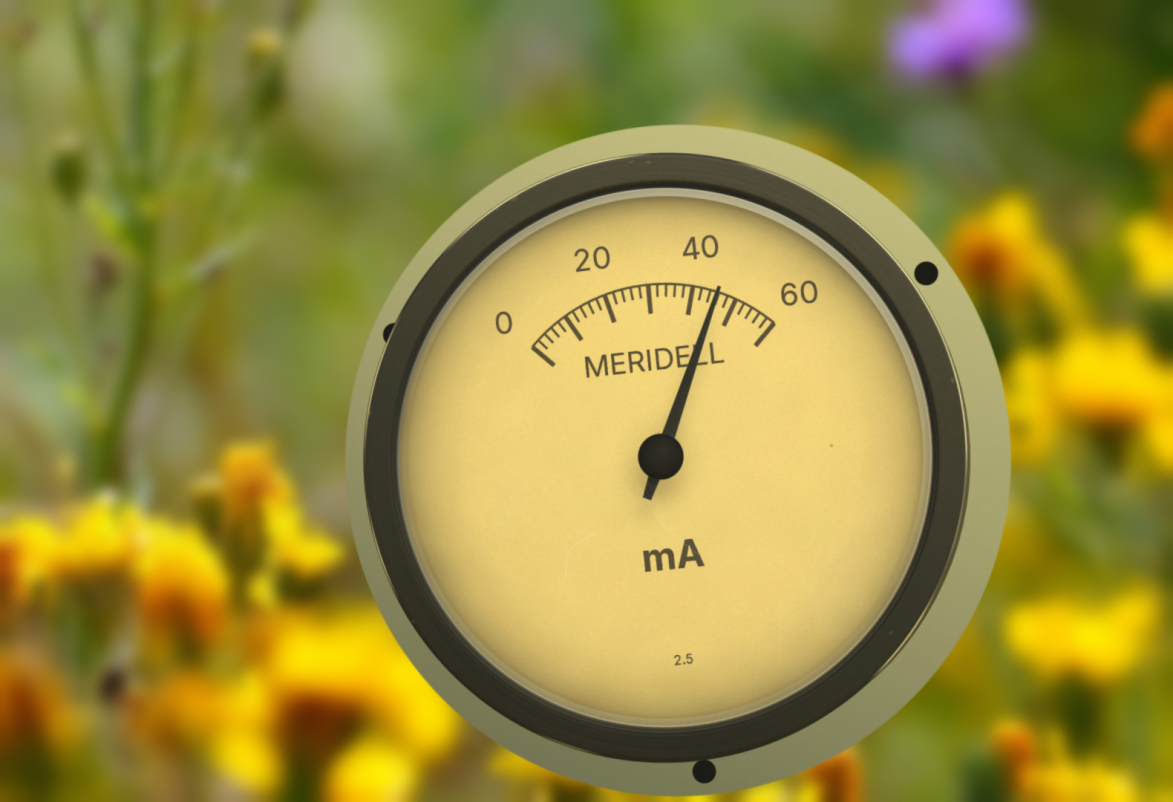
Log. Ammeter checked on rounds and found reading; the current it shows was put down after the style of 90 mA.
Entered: 46 mA
